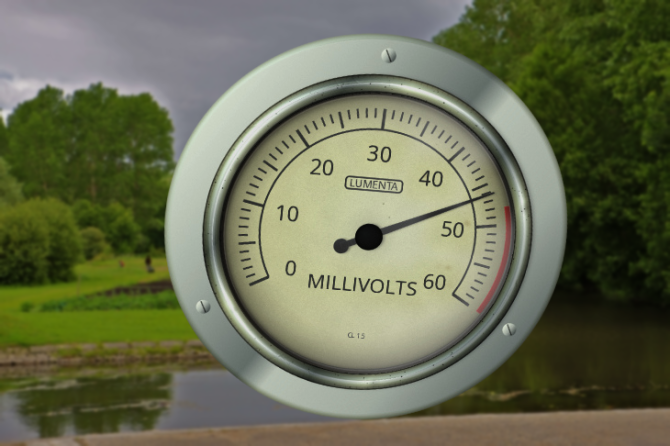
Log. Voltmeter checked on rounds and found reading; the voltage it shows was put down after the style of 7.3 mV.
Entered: 46 mV
